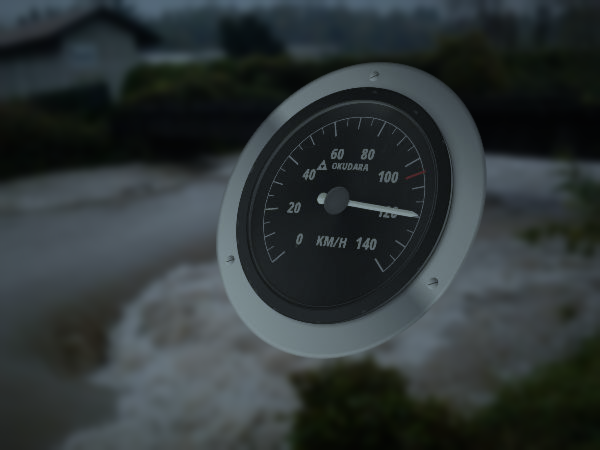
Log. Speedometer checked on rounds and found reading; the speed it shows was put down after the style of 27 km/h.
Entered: 120 km/h
